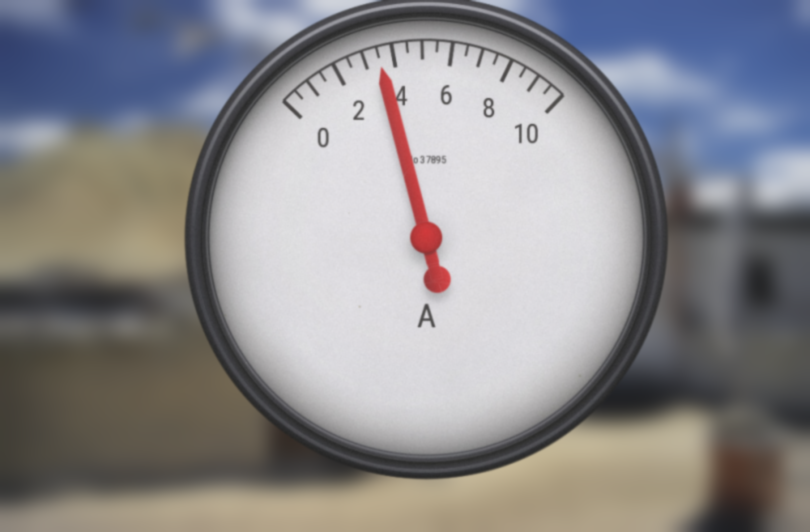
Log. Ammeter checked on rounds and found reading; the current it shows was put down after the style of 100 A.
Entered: 3.5 A
